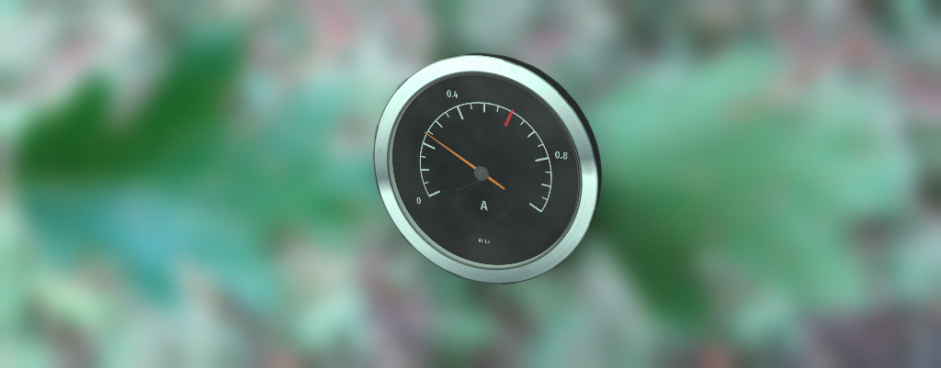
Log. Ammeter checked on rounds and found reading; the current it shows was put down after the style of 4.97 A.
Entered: 0.25 A
